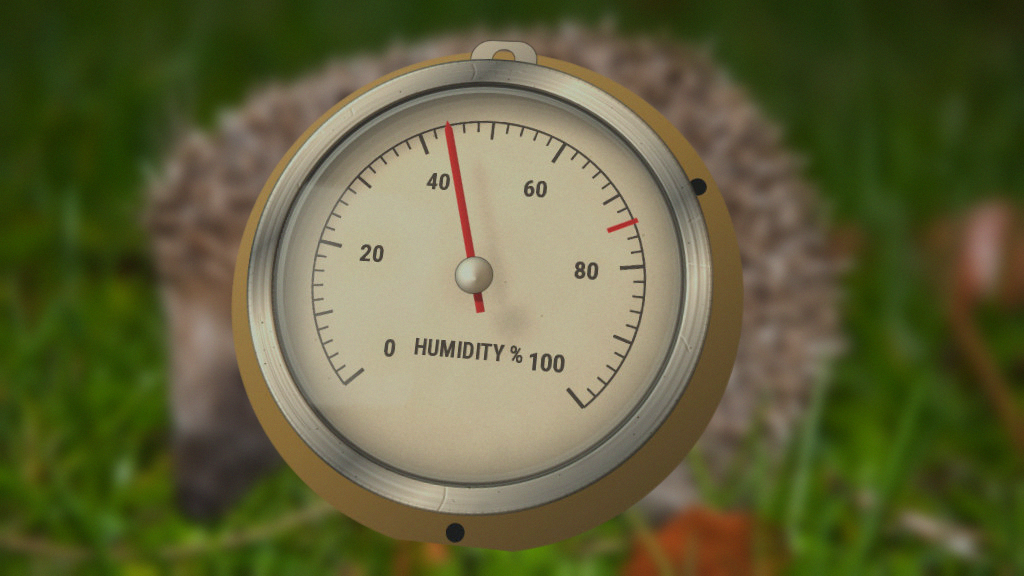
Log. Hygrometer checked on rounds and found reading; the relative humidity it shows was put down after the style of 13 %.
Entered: 44 %
